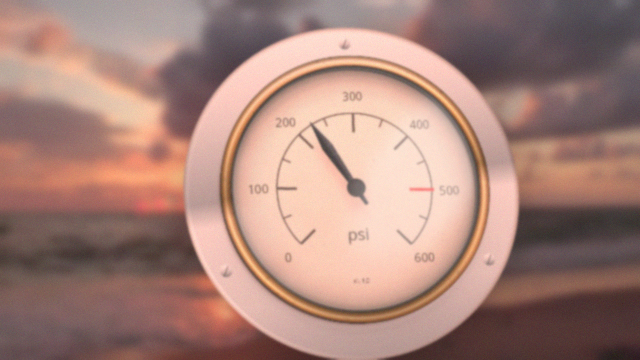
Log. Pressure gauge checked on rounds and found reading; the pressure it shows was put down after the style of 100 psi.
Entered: 225 psi
